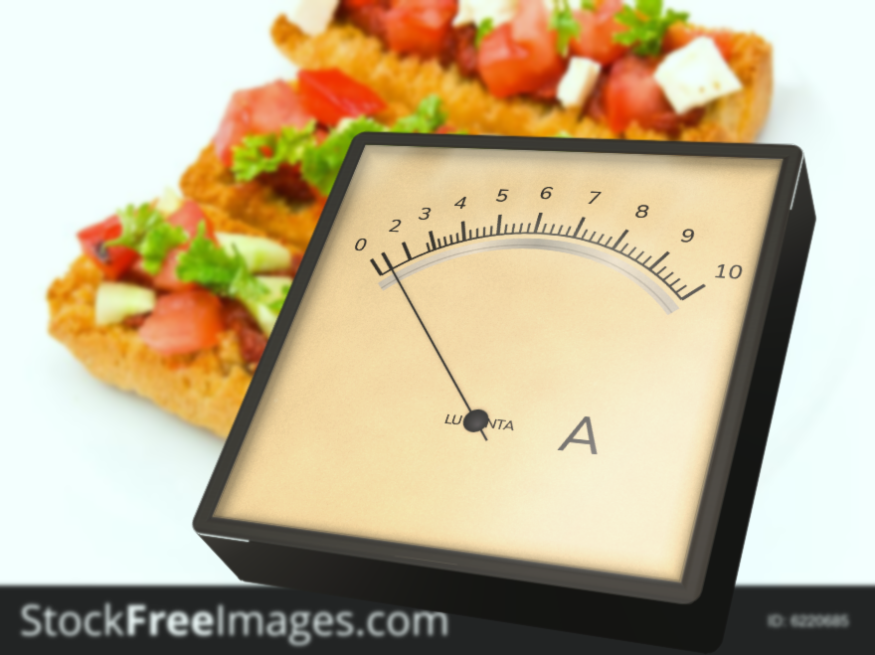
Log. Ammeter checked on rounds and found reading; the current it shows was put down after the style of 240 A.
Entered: 1 A
